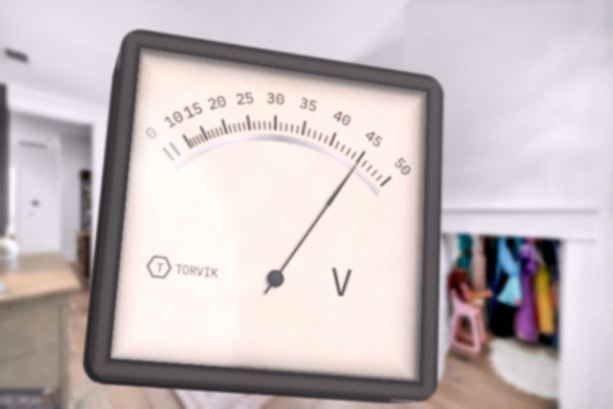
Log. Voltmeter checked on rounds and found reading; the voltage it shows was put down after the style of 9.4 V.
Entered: 45 V
